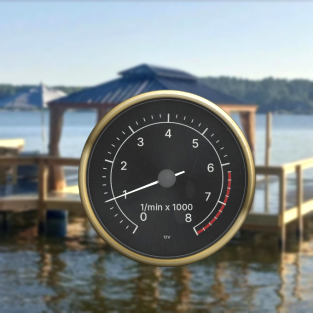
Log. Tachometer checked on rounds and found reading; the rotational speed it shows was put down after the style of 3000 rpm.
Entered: 1000 rpm
